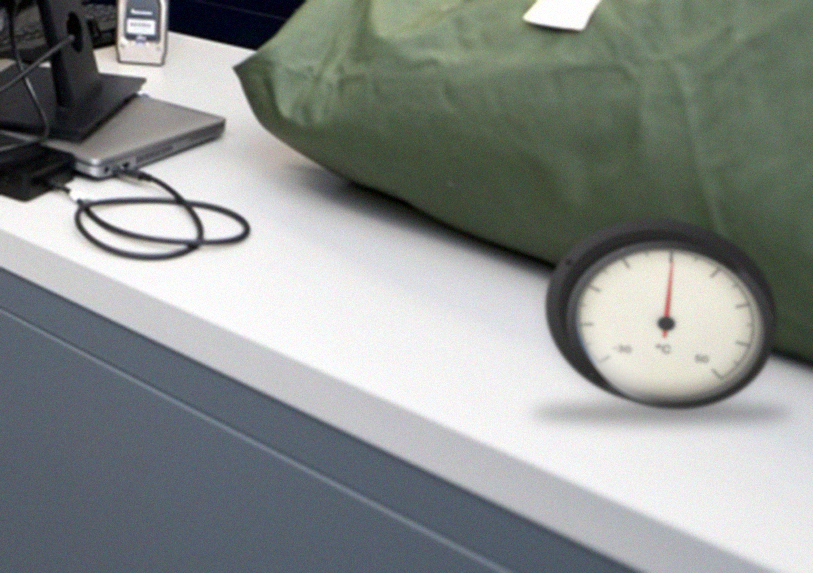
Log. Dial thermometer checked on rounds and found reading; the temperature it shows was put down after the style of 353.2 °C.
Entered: 10 °C
